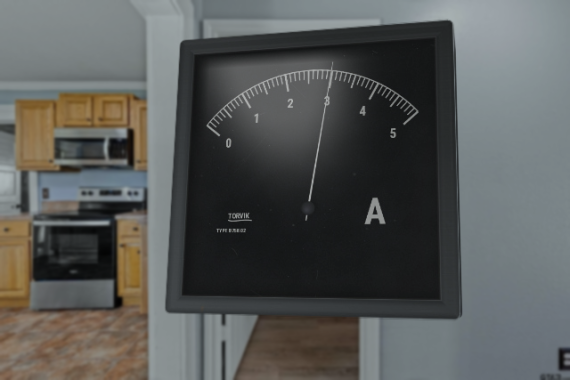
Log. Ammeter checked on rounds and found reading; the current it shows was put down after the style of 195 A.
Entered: 3 A
